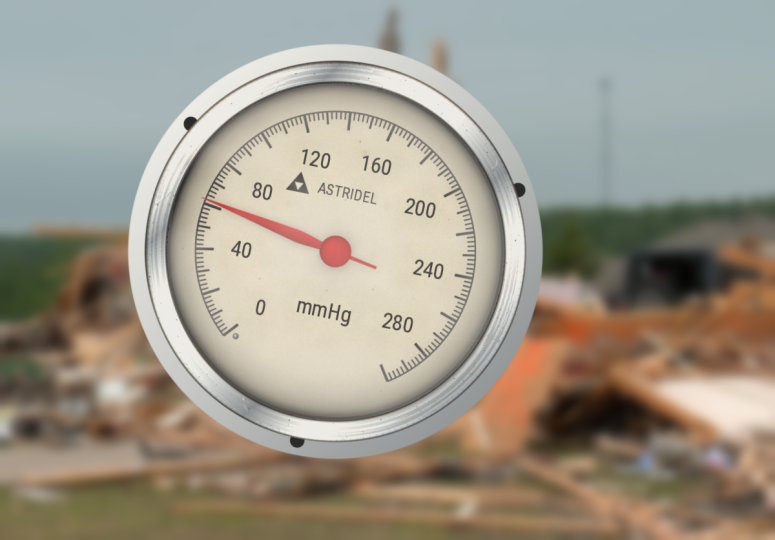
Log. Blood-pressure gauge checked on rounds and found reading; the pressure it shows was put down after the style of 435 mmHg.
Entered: 62 mmHg
